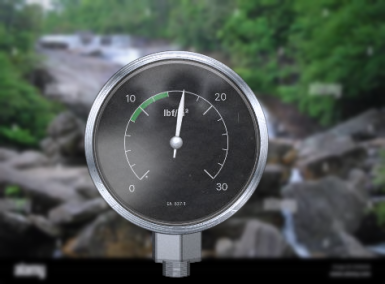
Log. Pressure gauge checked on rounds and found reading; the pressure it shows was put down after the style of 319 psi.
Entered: 16 psi
